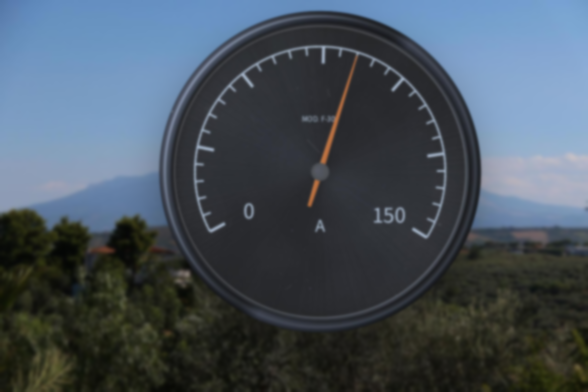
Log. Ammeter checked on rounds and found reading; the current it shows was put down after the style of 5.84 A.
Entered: 85 A
